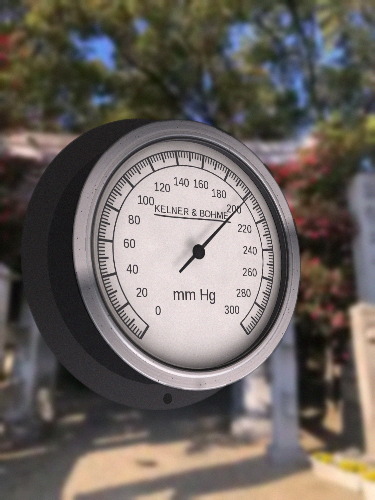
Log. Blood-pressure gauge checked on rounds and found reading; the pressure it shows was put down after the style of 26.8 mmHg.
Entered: 200 mmHg
